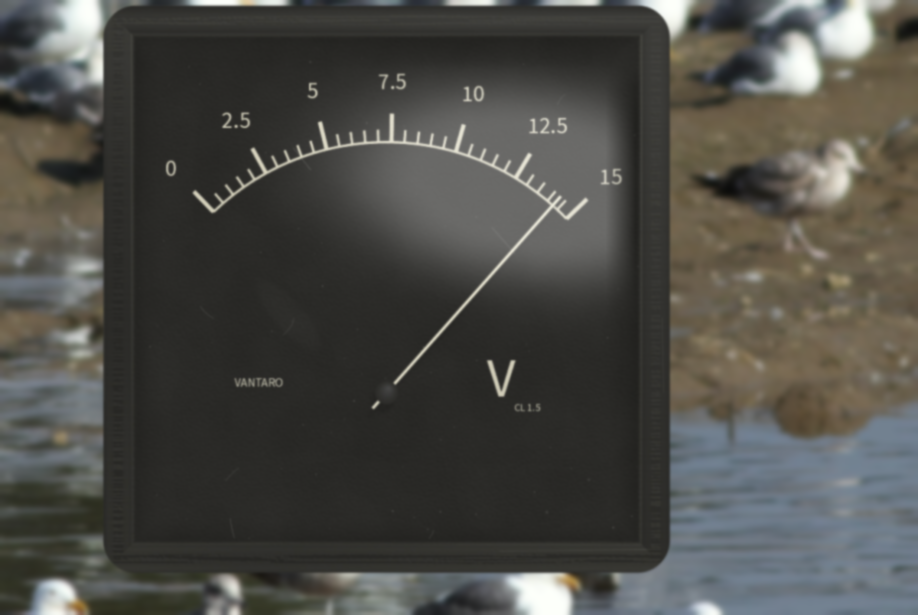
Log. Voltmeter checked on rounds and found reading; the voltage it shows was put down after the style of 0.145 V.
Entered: 14.25 V
